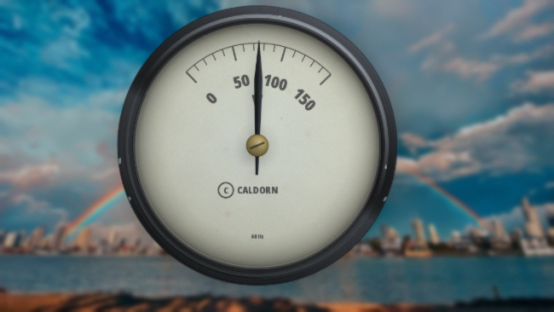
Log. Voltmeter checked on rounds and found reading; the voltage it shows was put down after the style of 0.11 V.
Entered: 75 V
